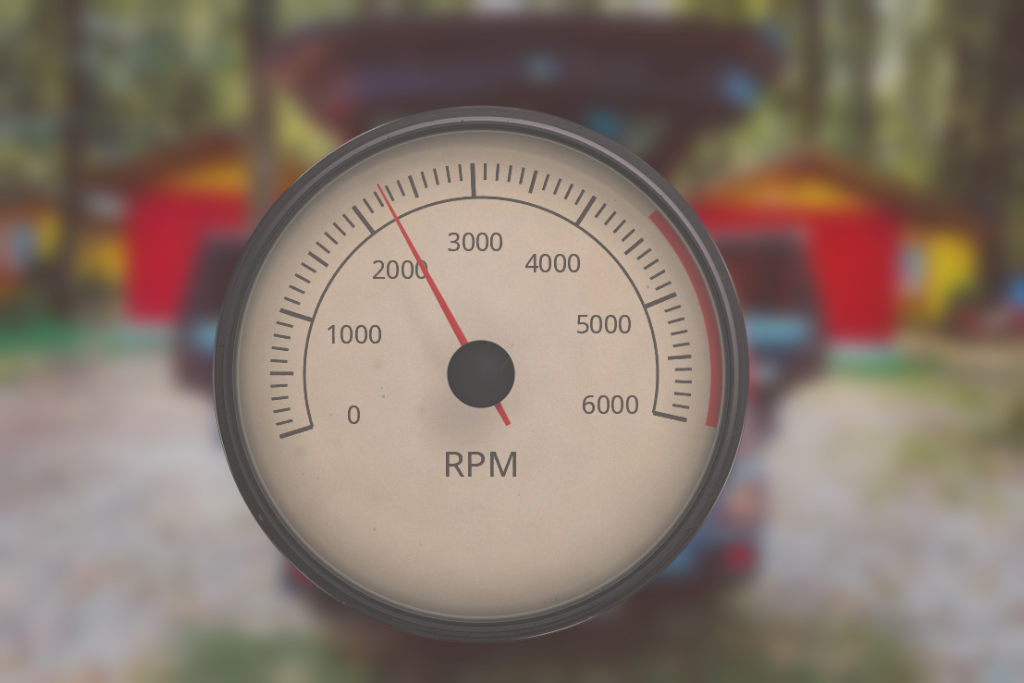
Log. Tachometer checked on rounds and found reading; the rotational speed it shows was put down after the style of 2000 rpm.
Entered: 2250 rpm
